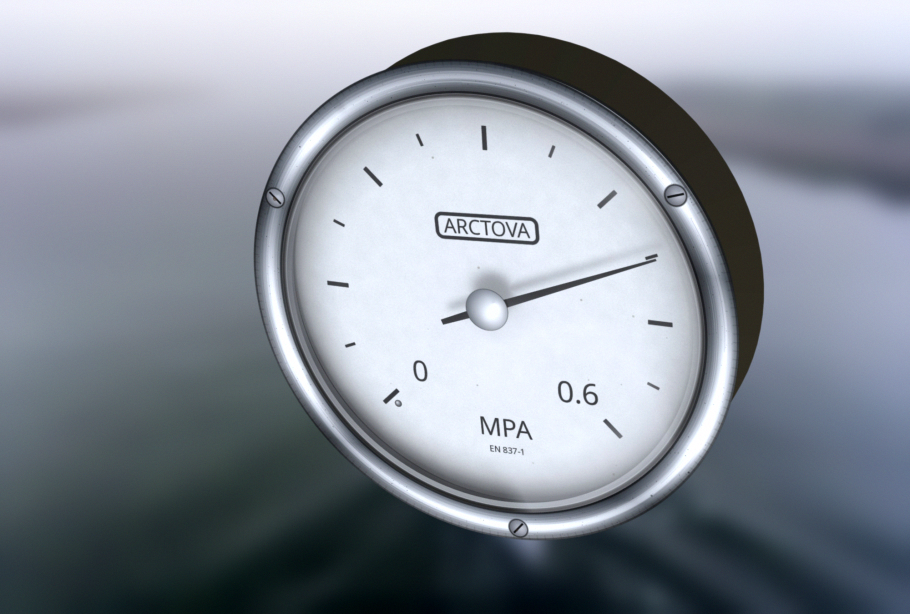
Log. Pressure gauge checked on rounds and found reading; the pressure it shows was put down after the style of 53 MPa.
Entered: 0.45 MPa
